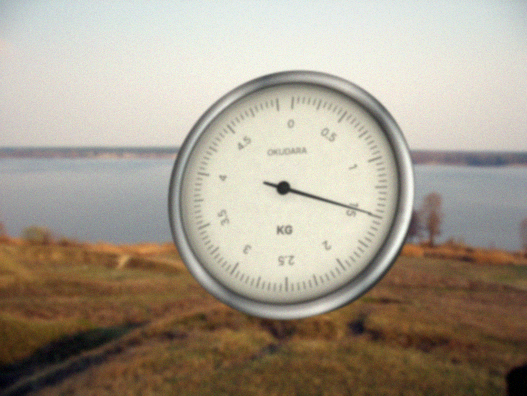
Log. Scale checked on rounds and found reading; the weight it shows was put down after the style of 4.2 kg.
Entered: 1.5 kg
